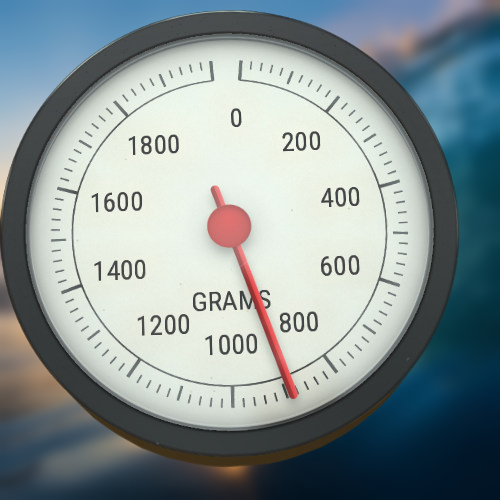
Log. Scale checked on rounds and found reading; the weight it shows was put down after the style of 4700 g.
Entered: 890 g
